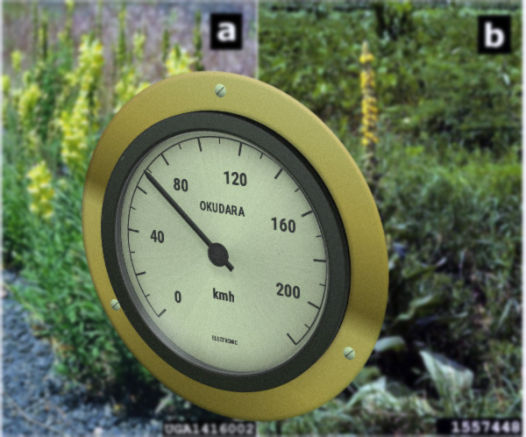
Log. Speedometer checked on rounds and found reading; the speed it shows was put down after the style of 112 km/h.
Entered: 70 km/h
